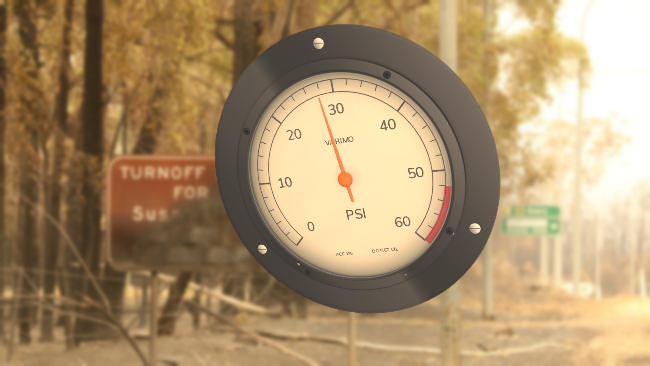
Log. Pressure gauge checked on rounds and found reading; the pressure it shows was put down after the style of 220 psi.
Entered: 28 psi
